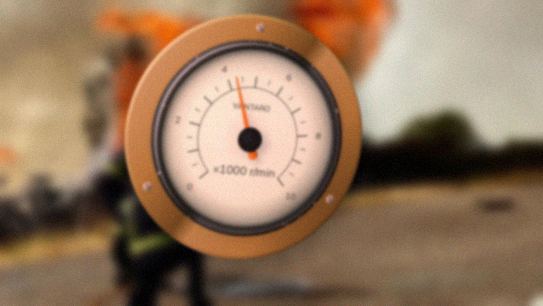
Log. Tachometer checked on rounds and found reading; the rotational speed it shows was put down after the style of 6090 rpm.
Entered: 4250 rpm
